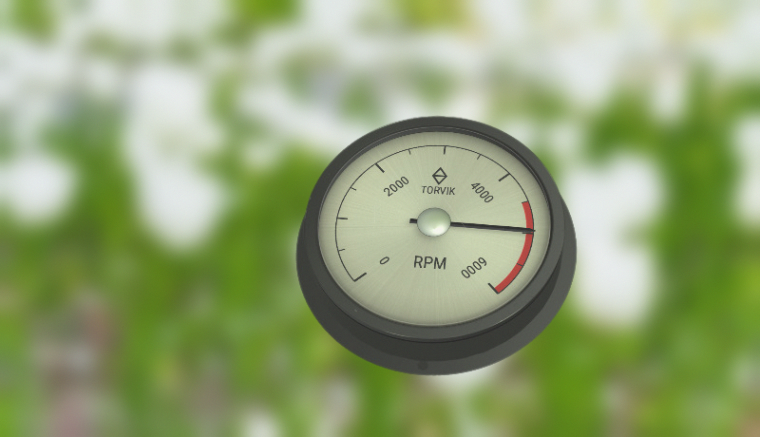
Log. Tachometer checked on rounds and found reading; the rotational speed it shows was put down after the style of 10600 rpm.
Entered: 5000 rpm
